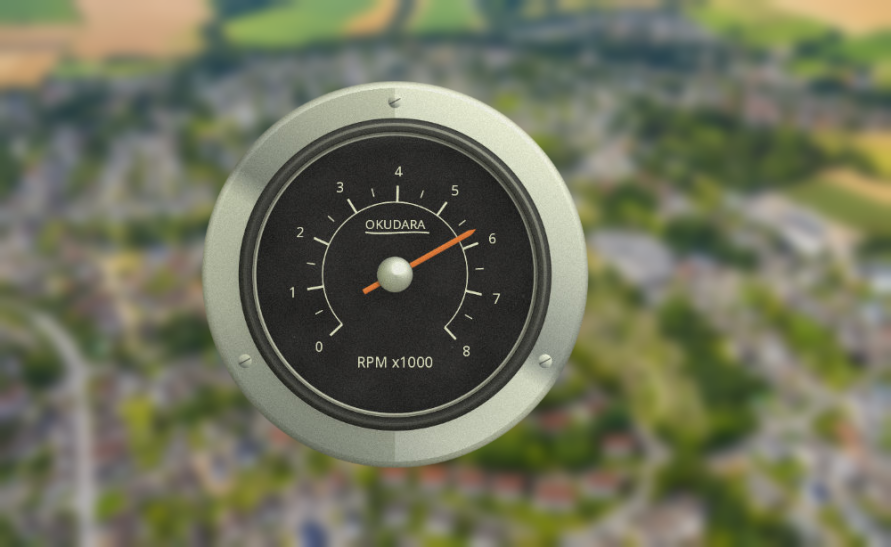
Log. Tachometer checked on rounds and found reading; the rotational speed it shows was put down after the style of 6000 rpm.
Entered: 5750 rpm
